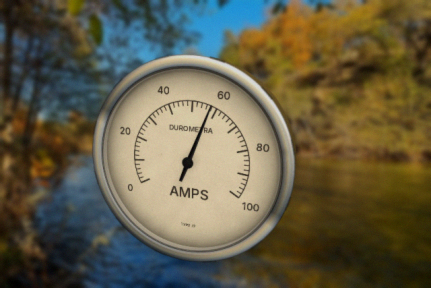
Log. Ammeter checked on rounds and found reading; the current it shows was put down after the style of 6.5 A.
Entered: 58 A
